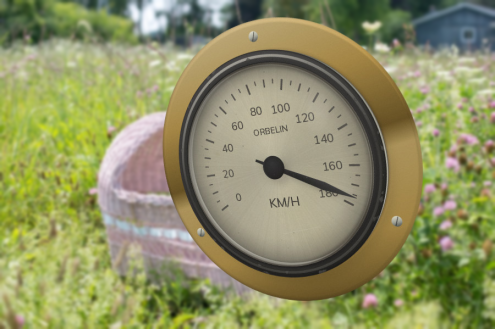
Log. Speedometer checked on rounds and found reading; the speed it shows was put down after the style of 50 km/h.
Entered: 175 km/h
